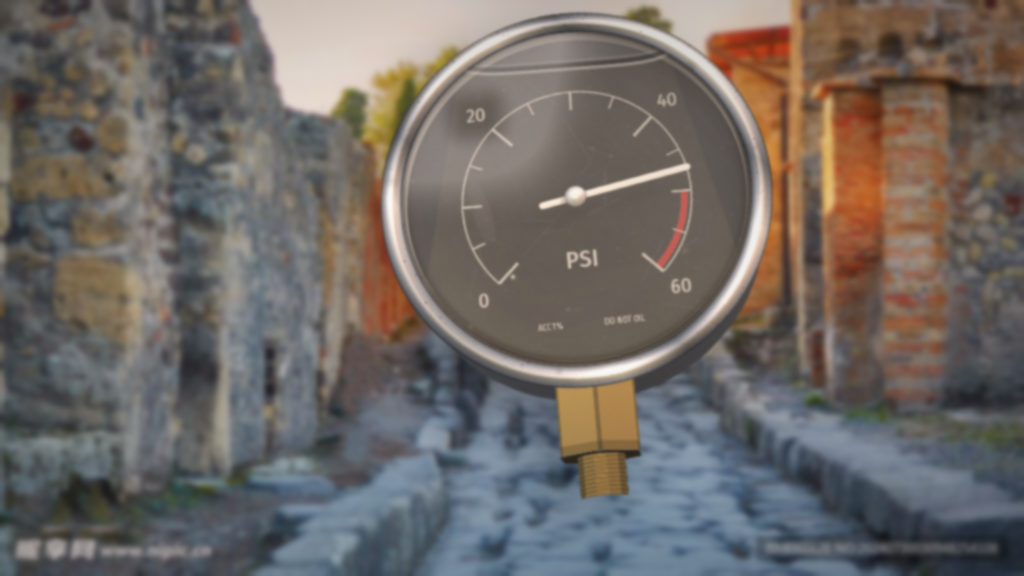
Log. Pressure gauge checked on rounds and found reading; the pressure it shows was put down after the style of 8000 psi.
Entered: 47.5 psi
